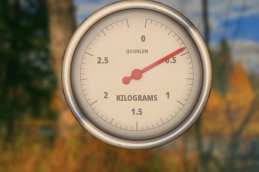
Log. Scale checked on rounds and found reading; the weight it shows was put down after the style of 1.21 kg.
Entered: 0.45 kg
